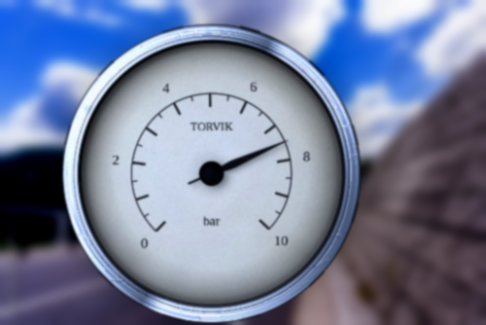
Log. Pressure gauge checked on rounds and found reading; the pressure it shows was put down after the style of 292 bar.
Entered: 7.5 bar
